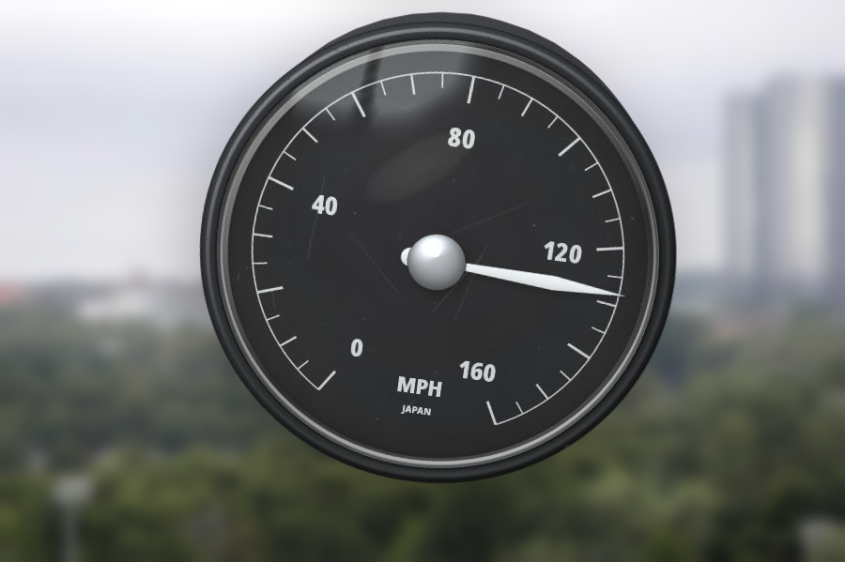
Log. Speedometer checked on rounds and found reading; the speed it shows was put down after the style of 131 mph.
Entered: 127.5 mph
